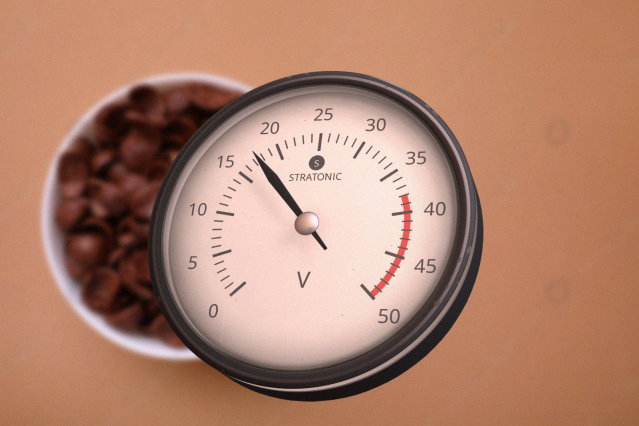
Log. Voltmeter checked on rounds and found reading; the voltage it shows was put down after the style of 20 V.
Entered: 17.5 V
